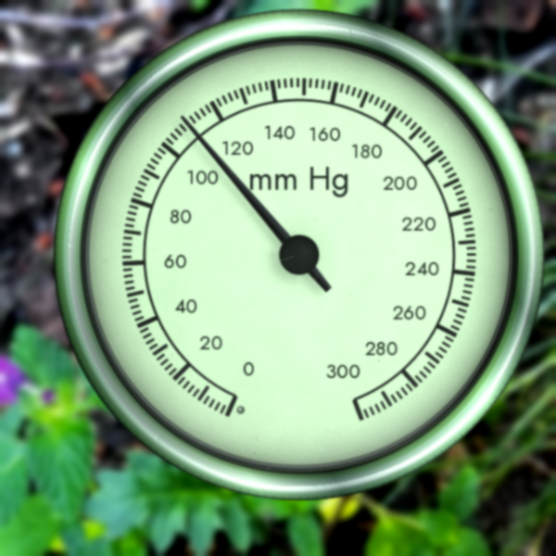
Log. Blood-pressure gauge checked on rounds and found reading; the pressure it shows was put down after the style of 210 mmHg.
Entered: 110 mmHg
